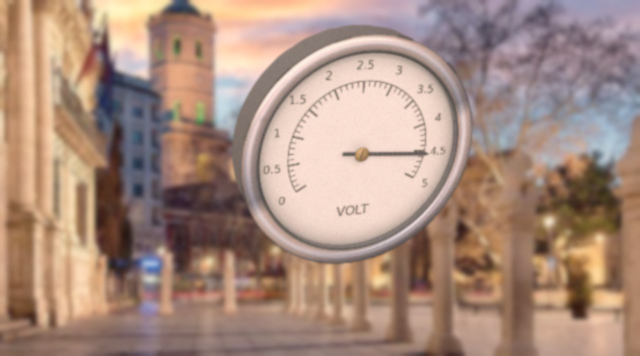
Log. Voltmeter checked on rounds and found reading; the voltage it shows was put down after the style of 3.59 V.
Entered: 4.5 V
